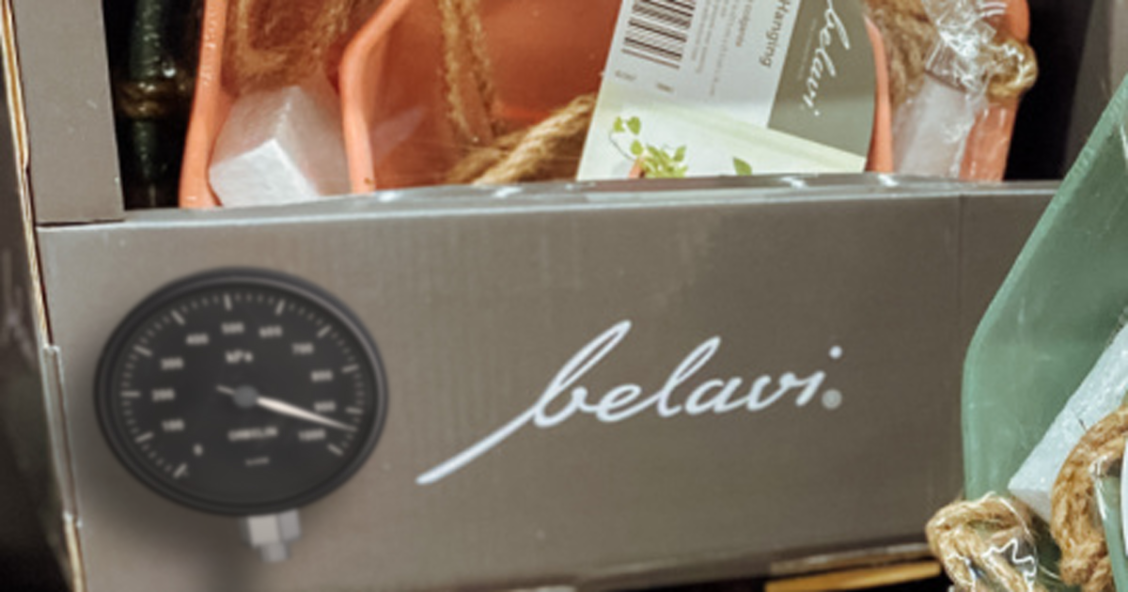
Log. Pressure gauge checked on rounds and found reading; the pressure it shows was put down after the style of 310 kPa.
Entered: 940 kPa
